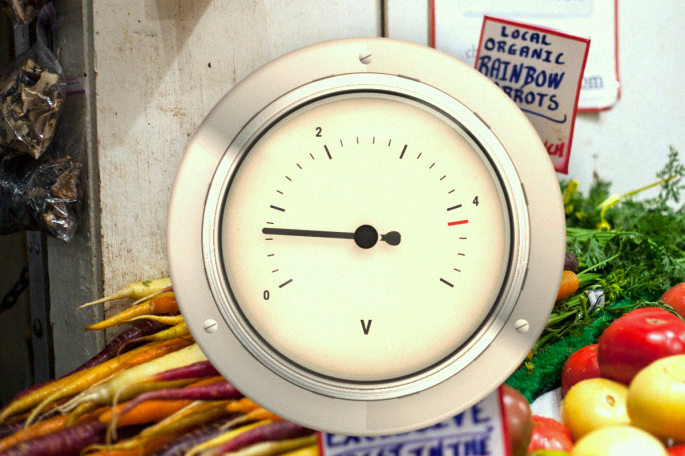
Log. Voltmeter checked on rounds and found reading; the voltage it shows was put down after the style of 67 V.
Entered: 0.7 V
